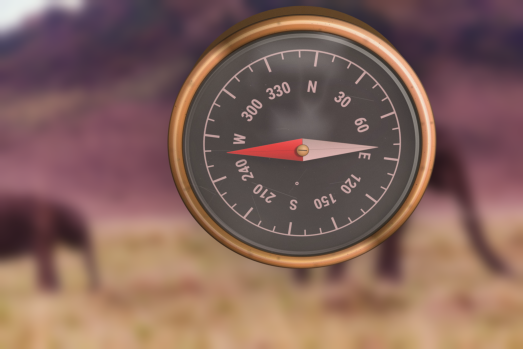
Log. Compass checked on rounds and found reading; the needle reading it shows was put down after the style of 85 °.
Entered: 260 °
